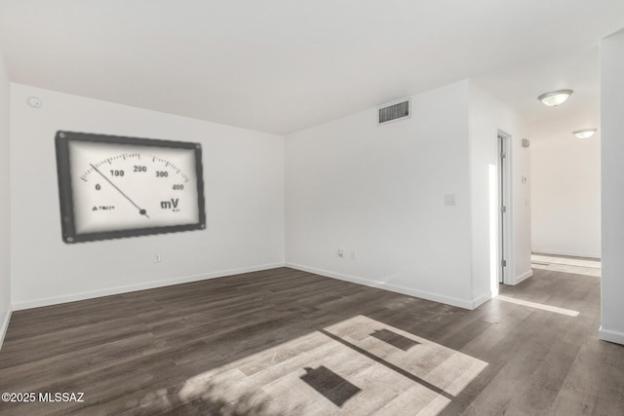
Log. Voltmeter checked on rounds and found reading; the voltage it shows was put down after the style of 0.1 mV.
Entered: 50 mV
